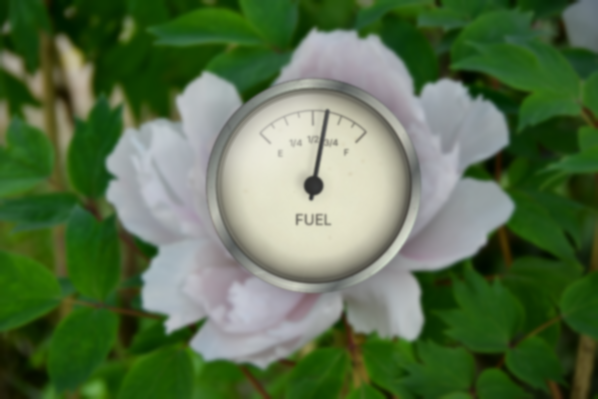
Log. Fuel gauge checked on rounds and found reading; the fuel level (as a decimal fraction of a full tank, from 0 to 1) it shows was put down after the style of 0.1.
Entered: 0.625
